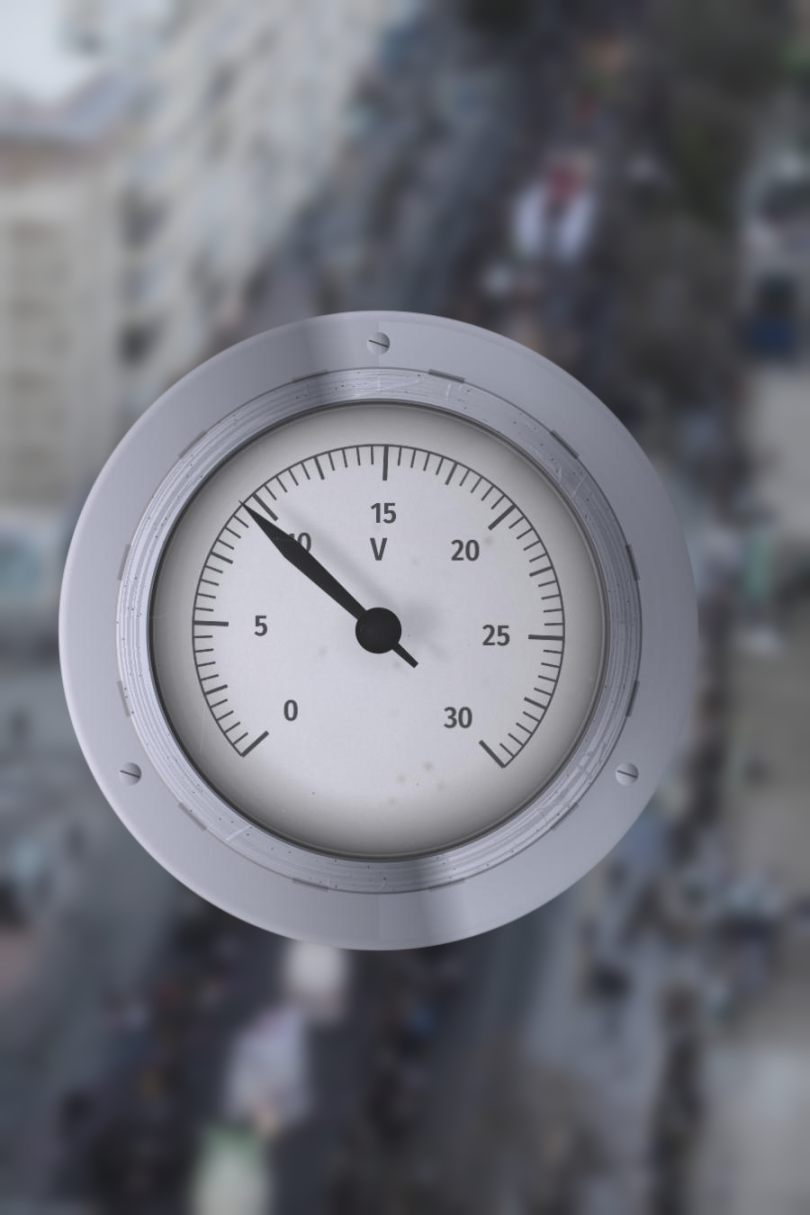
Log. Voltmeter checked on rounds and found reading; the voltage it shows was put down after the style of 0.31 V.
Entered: 9.5 V
